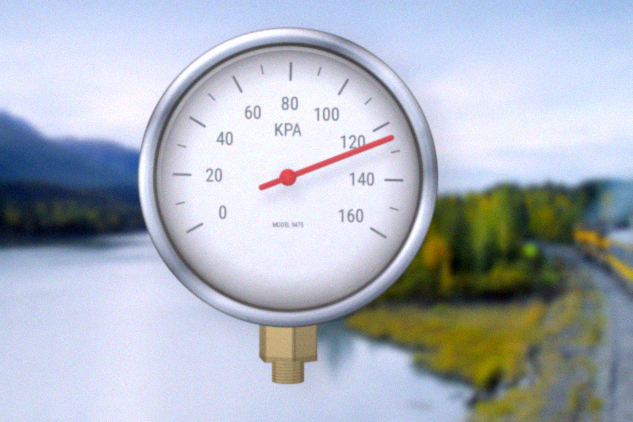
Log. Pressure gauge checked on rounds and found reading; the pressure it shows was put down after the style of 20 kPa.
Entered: 125 kPa
